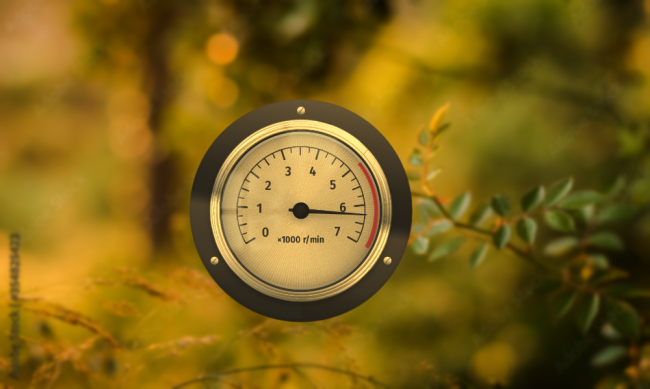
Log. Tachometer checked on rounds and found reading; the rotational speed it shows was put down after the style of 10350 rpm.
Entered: 6250 rpm
